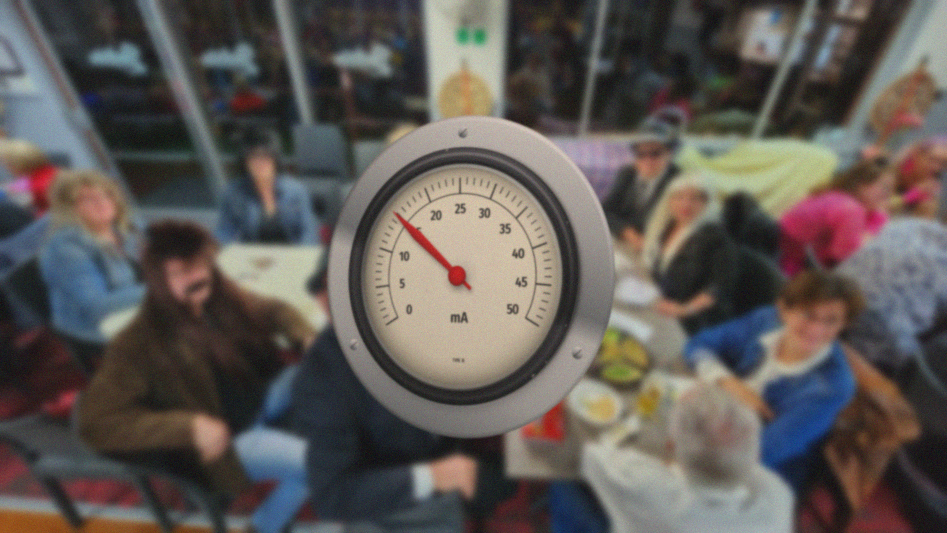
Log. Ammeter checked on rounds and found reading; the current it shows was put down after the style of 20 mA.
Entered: 15 mA
